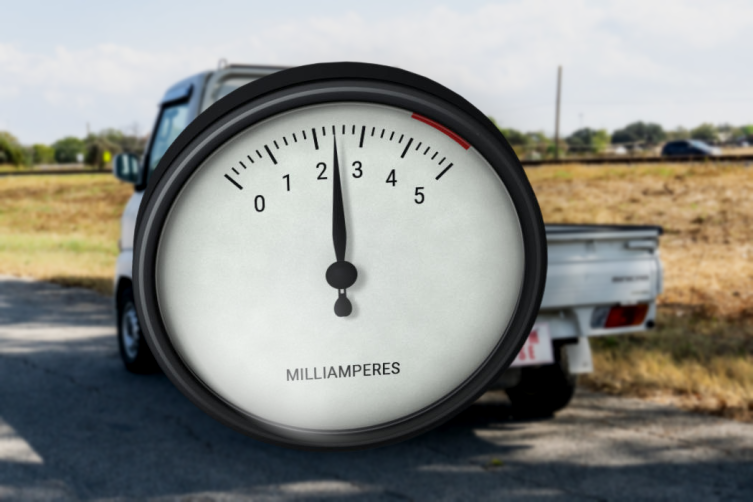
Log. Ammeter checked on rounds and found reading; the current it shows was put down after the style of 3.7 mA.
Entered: 2.4 mA
